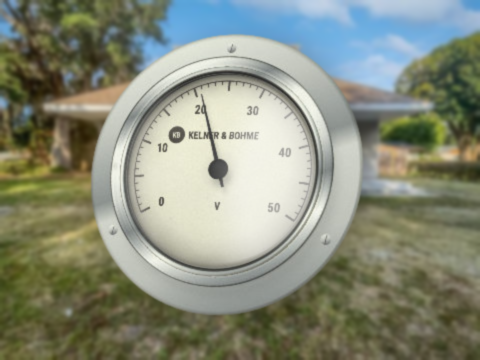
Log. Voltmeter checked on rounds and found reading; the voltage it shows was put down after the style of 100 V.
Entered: 21 V
